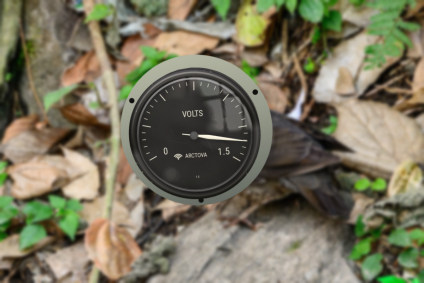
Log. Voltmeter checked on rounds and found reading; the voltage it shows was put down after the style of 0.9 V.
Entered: 1.35 V
